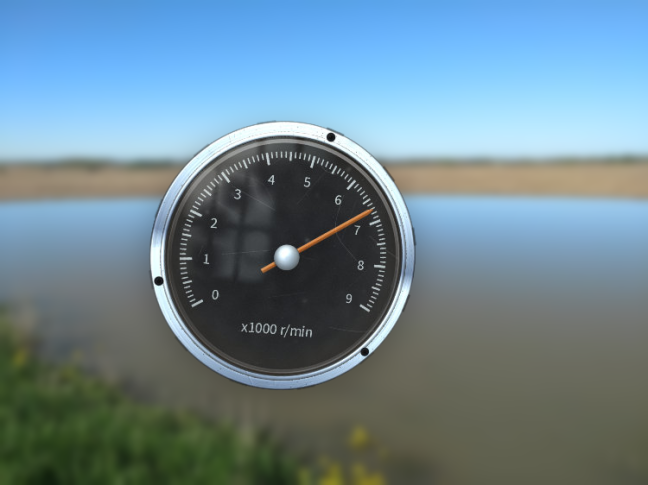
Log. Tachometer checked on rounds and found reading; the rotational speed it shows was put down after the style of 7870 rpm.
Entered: 6700 rpm
